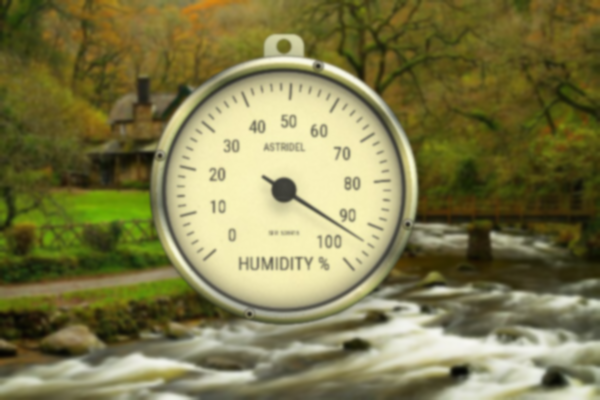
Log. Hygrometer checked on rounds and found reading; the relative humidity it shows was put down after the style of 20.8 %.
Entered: 94 %
